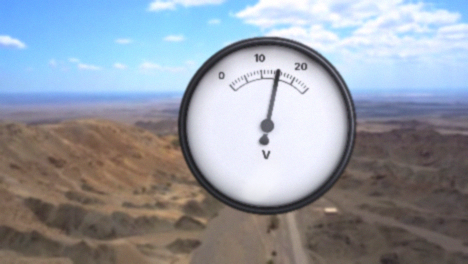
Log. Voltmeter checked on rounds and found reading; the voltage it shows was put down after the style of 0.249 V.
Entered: 15 V
